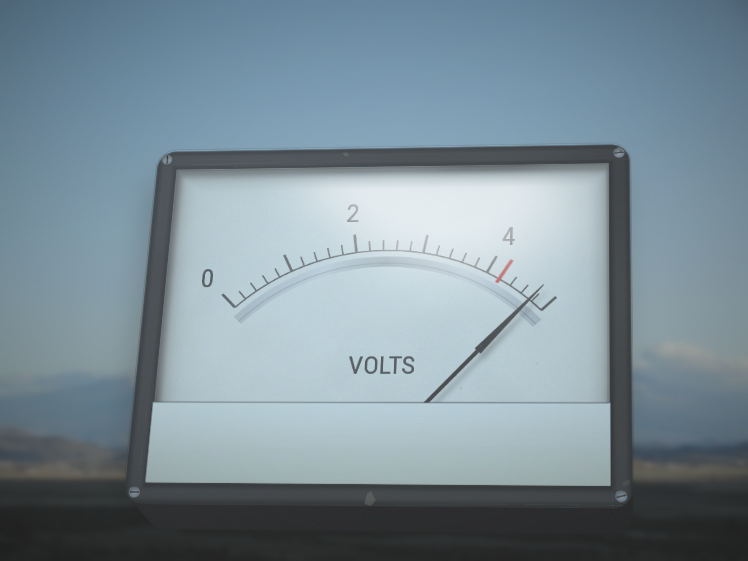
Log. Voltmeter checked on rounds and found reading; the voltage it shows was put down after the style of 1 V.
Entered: 4.8 V
